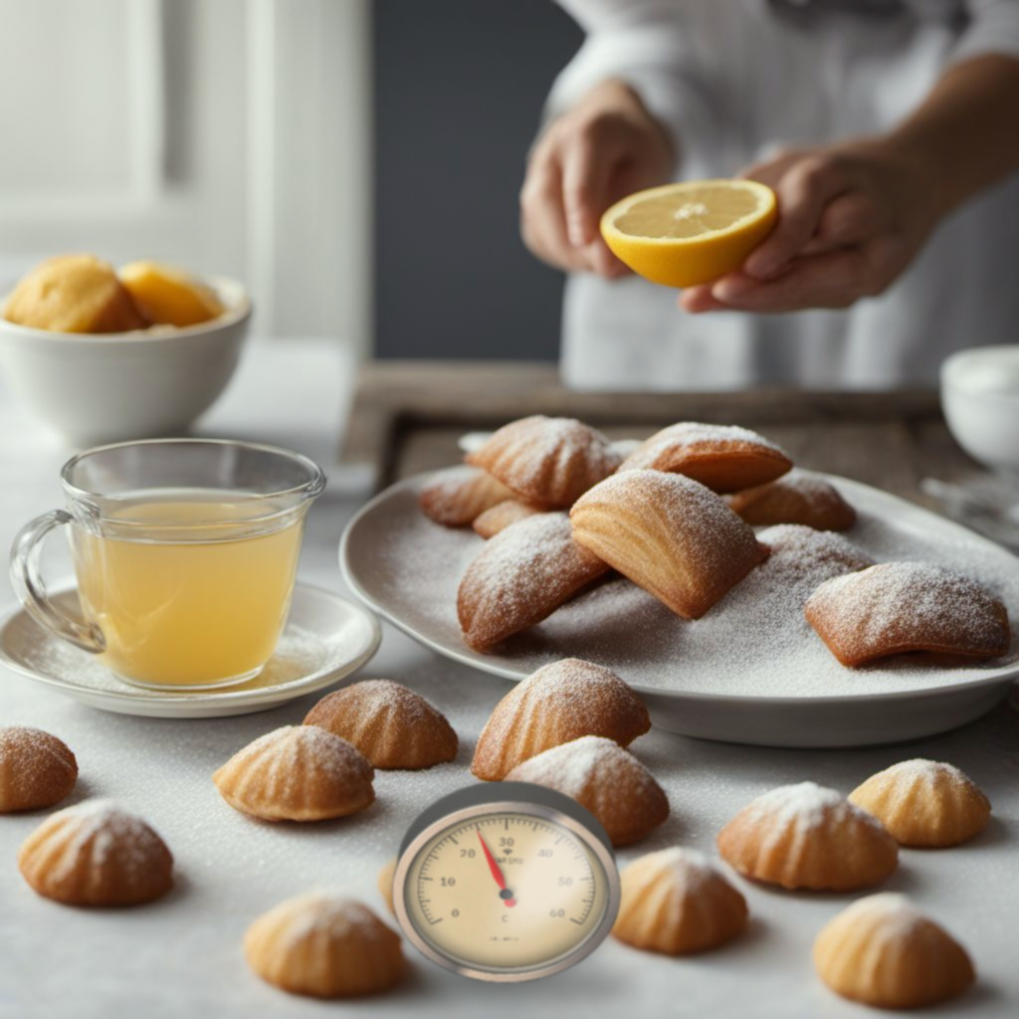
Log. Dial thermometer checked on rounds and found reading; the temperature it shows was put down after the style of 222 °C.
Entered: 25 °C
